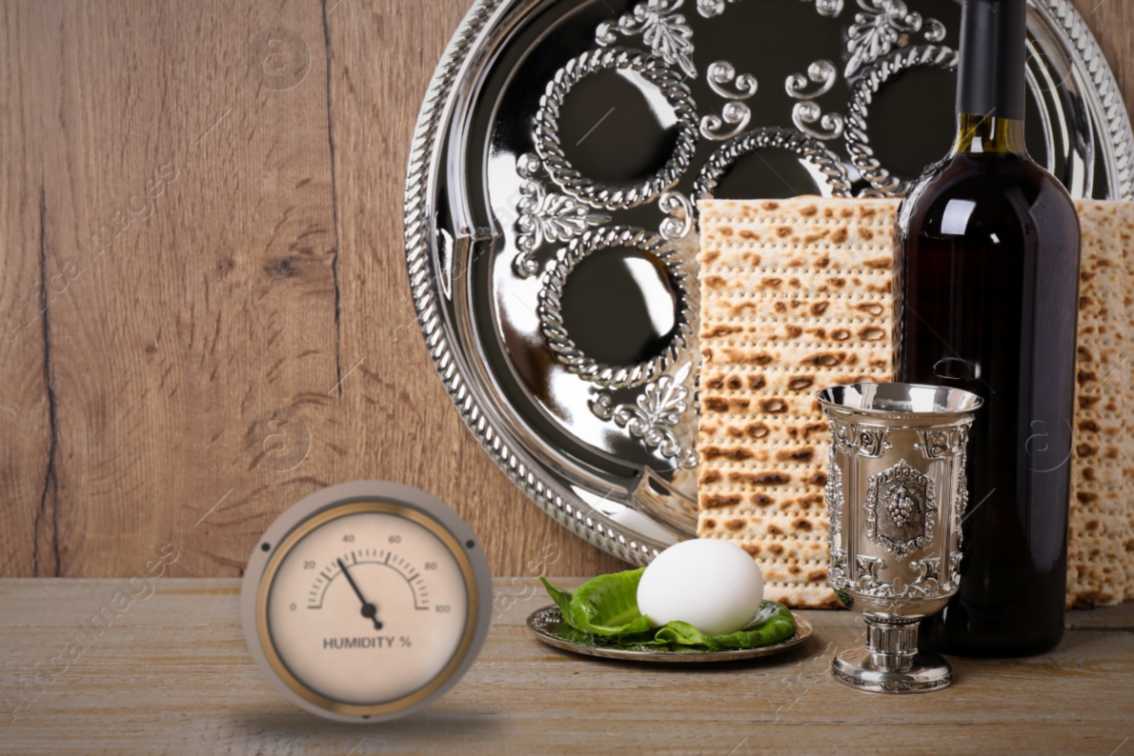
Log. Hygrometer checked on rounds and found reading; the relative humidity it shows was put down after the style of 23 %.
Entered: 32 %
